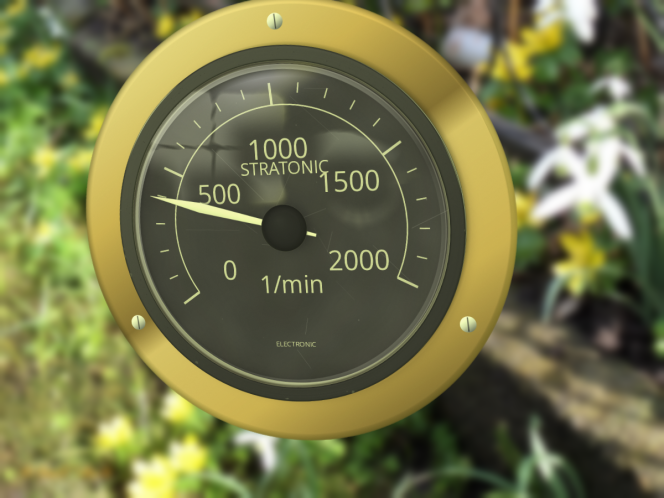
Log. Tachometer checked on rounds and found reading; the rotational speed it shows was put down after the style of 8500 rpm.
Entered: 400 rpm
